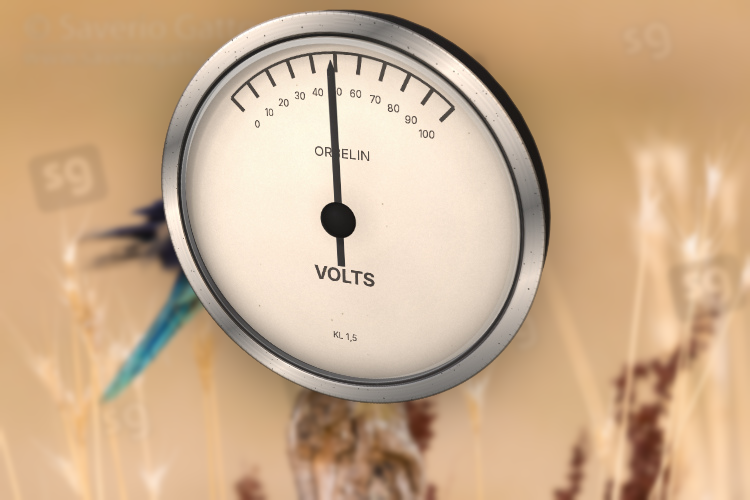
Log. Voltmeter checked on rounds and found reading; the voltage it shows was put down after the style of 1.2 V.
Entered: 50 V
